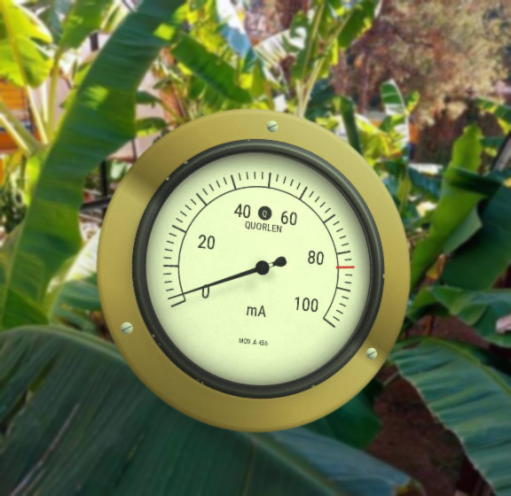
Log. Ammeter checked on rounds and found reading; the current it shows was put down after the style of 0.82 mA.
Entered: 2 mA
